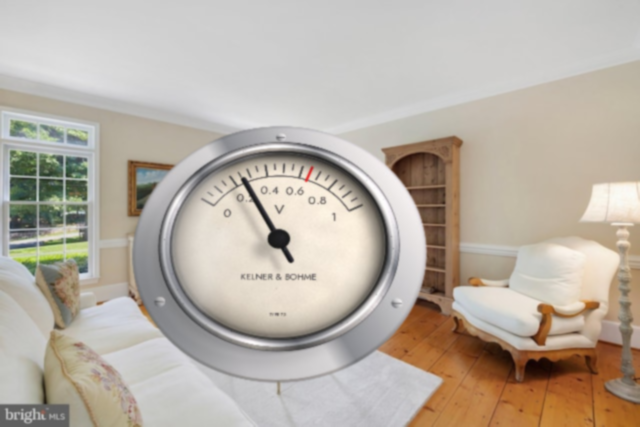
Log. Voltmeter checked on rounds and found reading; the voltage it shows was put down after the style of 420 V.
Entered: 0.25 V
